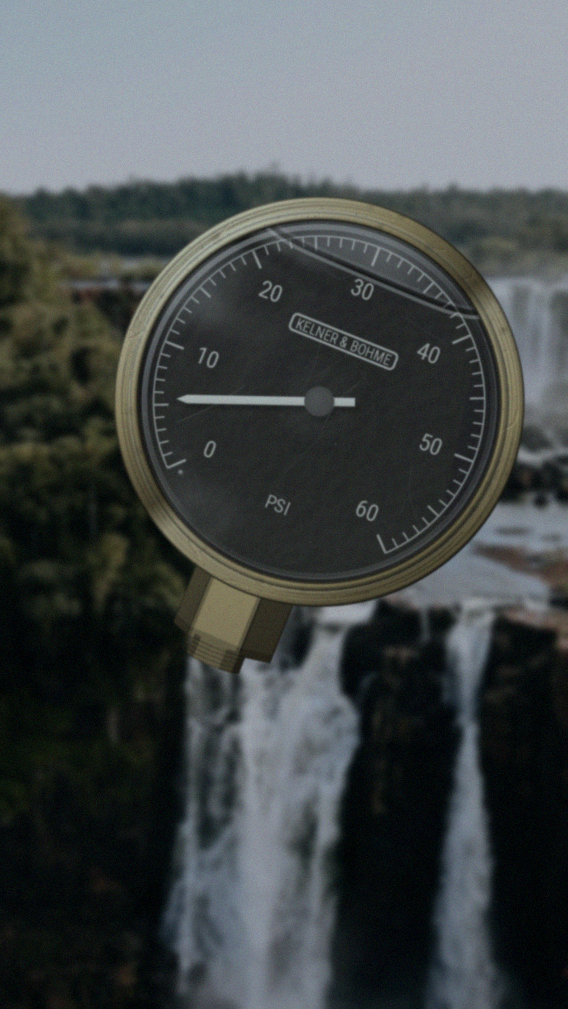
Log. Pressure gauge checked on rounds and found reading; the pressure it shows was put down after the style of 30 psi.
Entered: 5.5 psi
